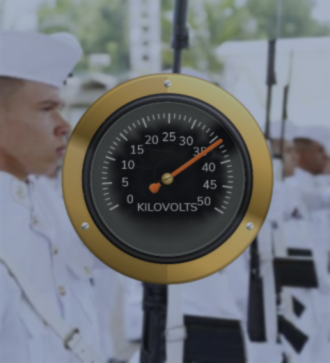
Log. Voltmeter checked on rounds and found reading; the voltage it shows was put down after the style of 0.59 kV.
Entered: 36 kV
